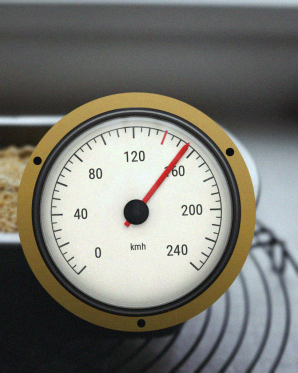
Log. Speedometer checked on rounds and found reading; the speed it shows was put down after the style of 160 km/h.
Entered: 155 km/h
